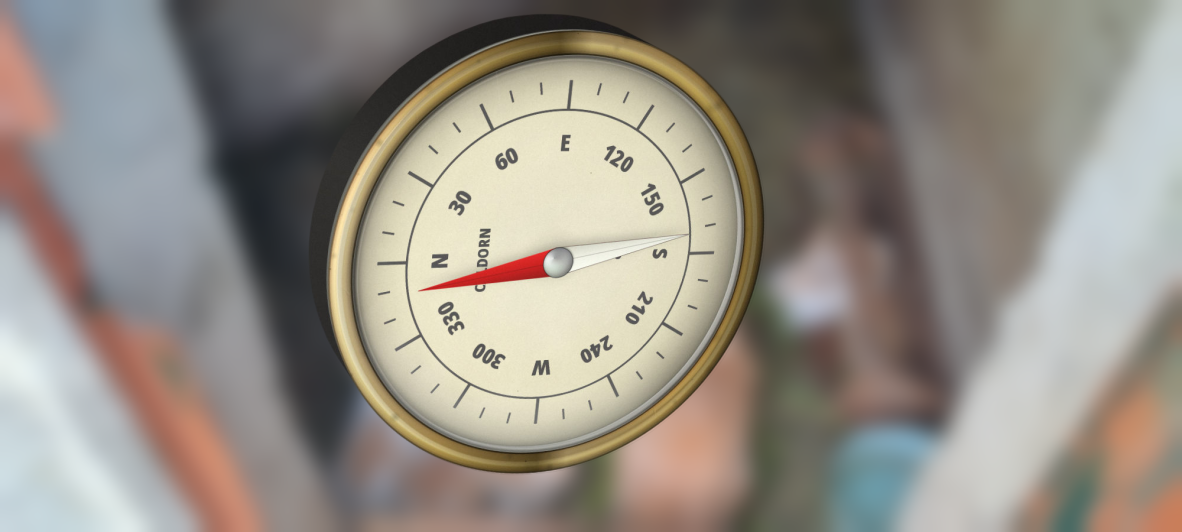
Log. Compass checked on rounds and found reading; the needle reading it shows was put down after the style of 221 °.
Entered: 350 °
